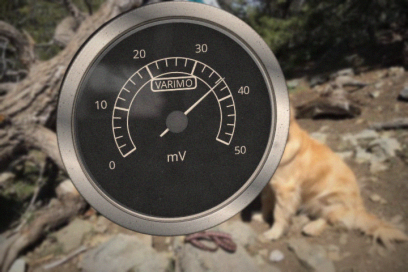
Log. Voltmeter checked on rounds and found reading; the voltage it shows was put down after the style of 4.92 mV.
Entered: 36 mV
